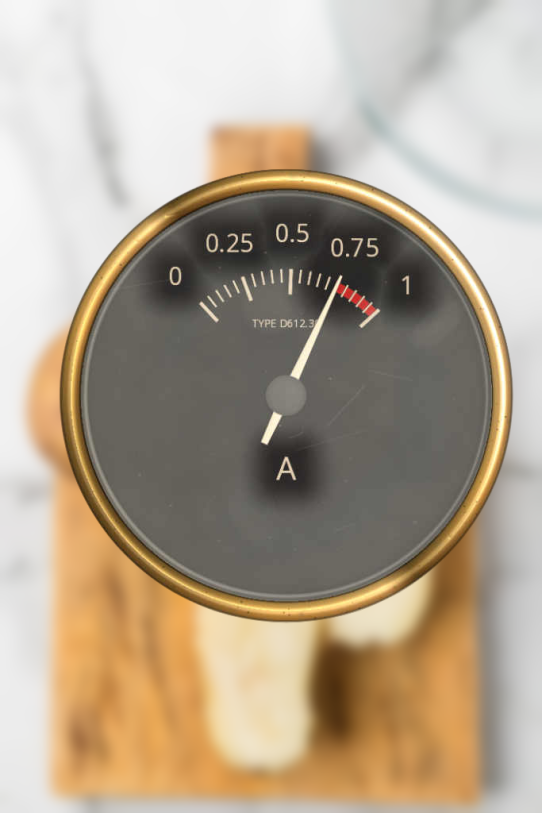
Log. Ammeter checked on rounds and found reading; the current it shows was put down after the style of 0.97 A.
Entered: 0.75 A
